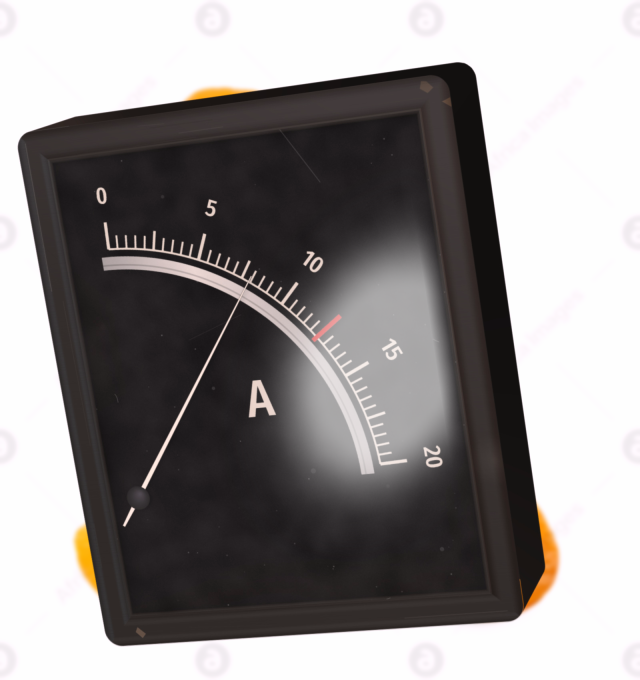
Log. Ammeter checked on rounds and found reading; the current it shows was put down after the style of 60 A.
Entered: 8 A
